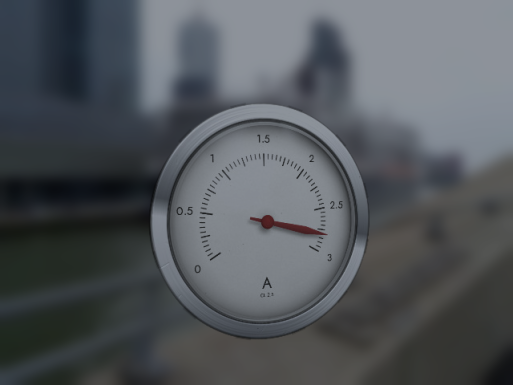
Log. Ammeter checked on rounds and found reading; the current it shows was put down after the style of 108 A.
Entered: 2.8 A
